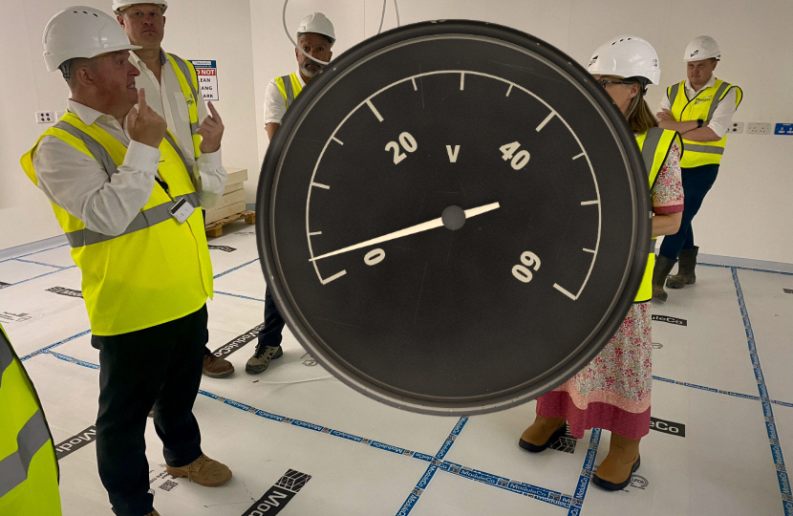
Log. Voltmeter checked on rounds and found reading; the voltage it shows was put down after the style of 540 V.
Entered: 2.5 V
